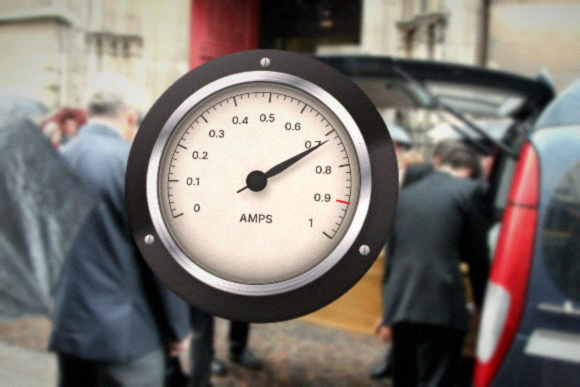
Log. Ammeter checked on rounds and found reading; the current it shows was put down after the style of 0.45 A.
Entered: 0.72 A
